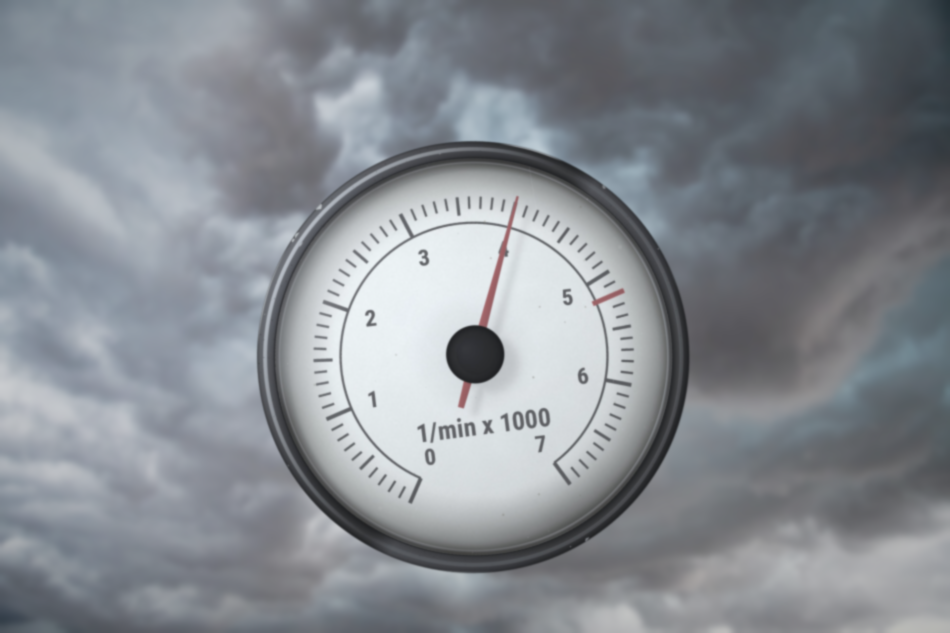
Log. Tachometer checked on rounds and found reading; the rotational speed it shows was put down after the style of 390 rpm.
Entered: 4000 rpm
